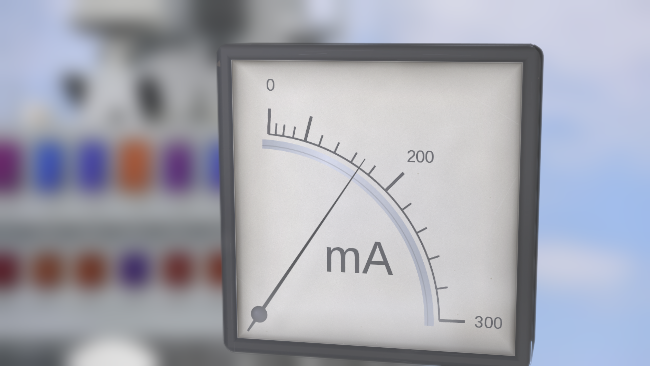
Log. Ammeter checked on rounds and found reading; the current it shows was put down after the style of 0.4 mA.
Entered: 170 mA
